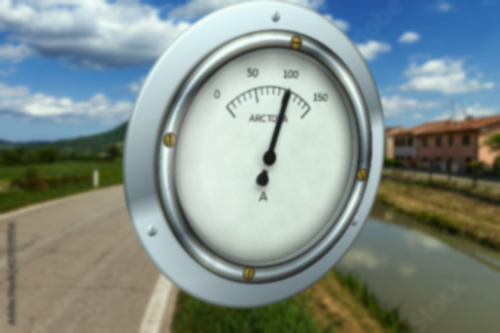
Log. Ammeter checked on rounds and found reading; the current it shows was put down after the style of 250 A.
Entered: 100 A
